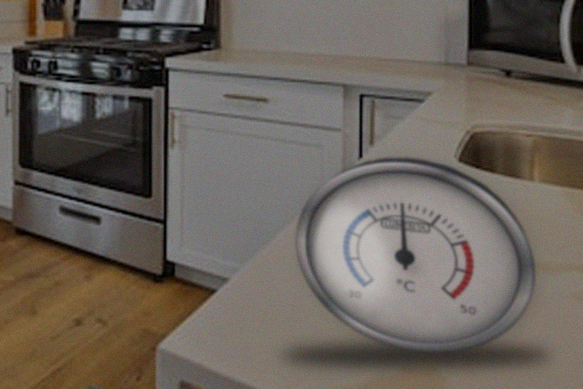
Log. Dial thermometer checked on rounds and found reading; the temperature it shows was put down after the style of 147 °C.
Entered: 10 °C
